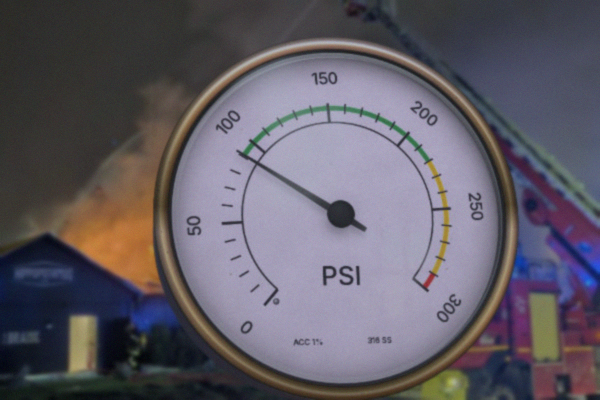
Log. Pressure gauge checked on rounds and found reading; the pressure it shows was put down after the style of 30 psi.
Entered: 90 psi
